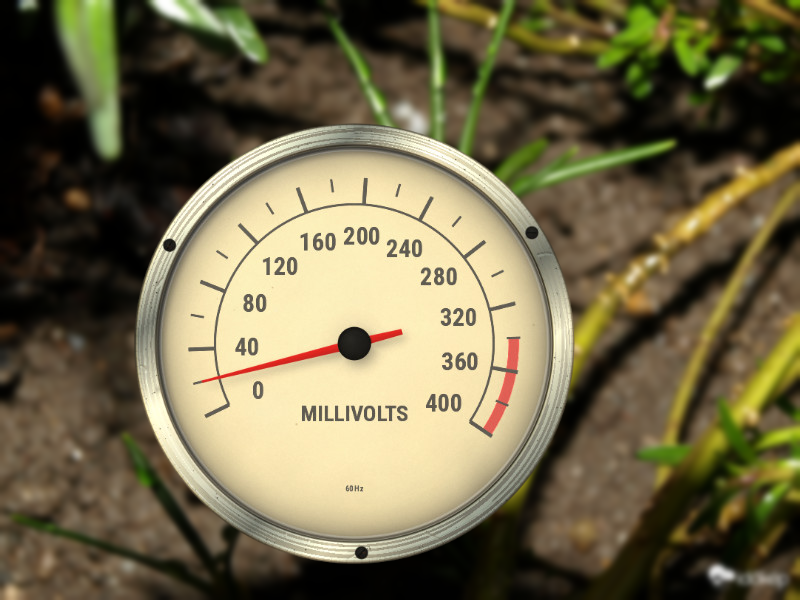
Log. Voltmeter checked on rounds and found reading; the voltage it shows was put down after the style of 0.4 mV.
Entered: 20 mV
